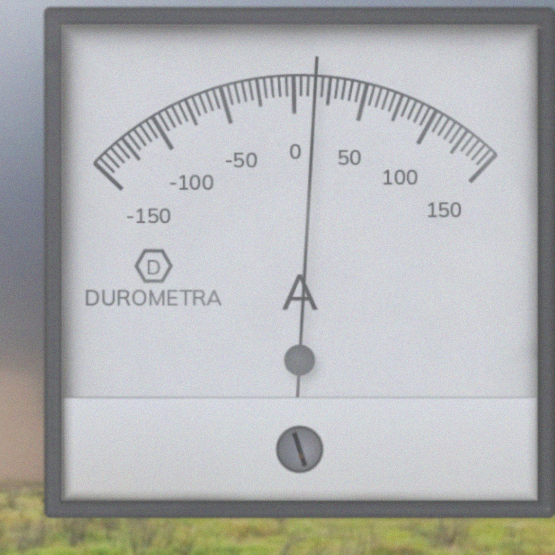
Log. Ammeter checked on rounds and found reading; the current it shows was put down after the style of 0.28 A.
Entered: 15 A
